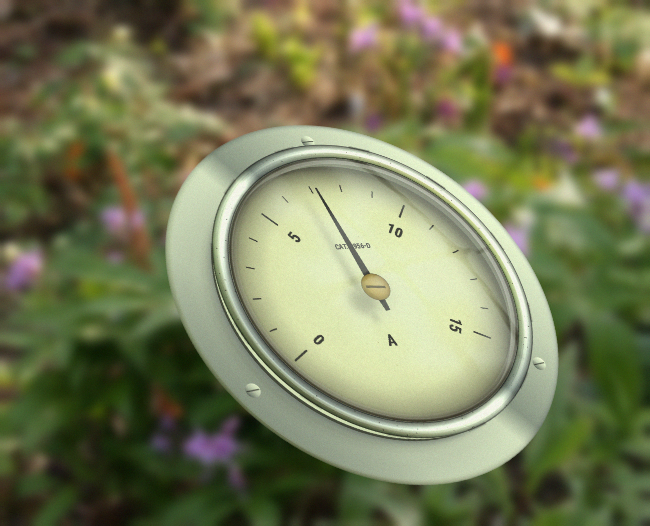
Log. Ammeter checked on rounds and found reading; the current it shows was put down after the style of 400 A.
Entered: 7 A
